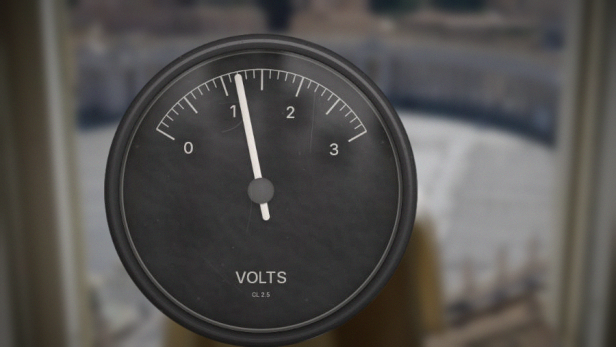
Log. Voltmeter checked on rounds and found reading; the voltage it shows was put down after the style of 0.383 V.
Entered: 1.2 V
